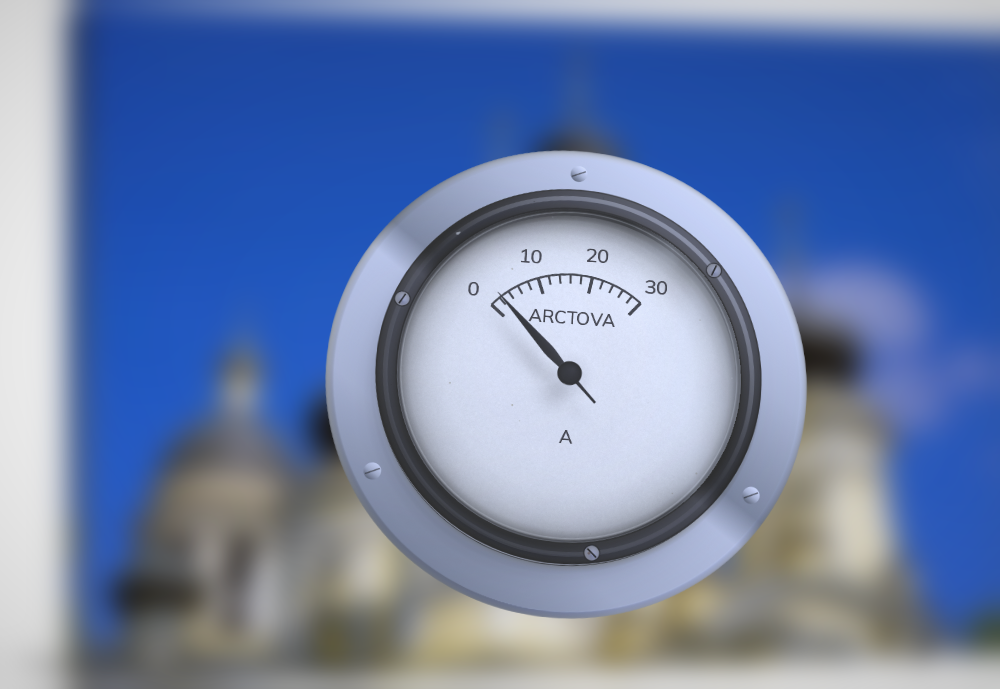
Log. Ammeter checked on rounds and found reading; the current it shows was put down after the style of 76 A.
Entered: 2 A
